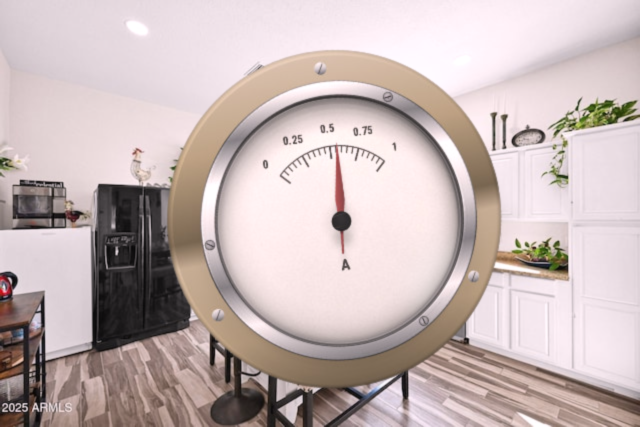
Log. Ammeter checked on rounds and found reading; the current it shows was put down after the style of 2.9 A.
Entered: 0.55 A
